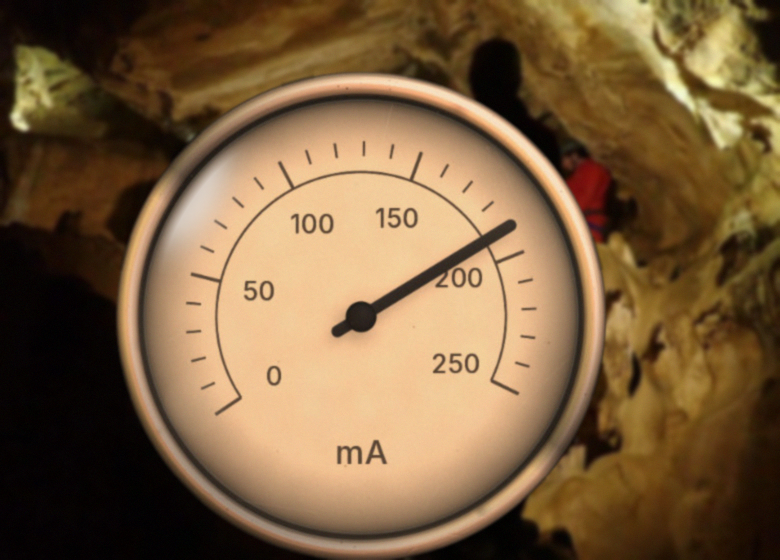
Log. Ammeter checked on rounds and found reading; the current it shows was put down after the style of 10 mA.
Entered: 190 mA
